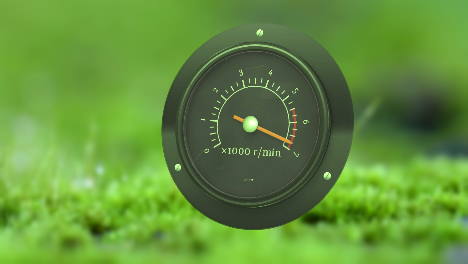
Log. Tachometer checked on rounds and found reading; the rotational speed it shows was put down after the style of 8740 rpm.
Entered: 6750 rpm
